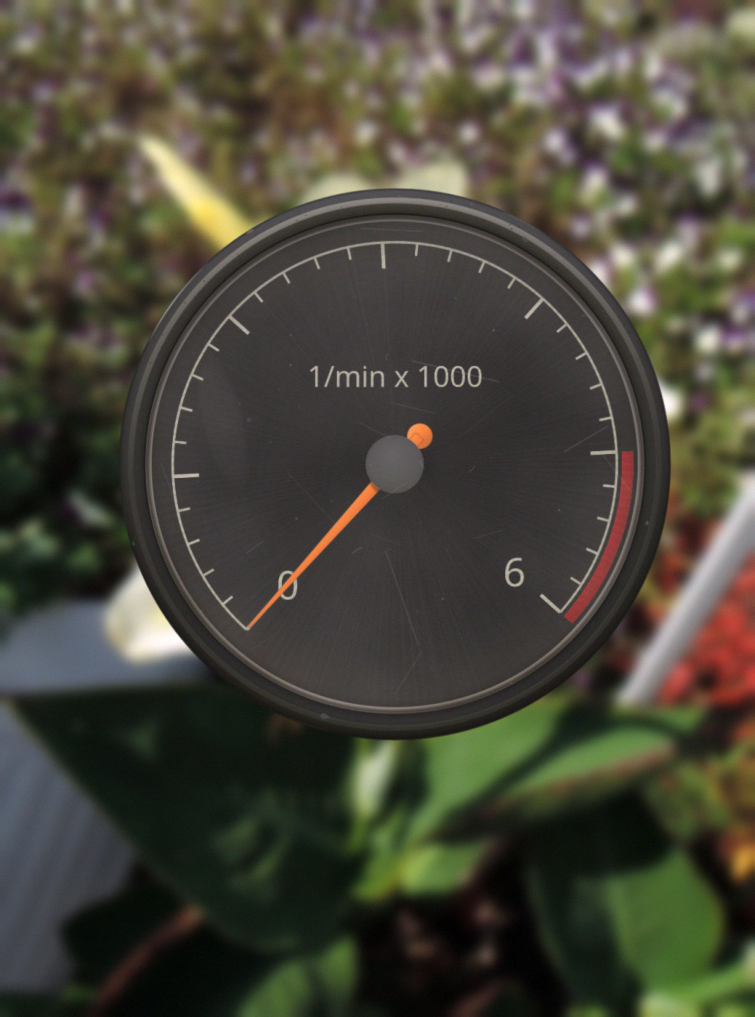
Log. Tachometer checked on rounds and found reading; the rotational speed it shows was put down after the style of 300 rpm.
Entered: 0 rpm
